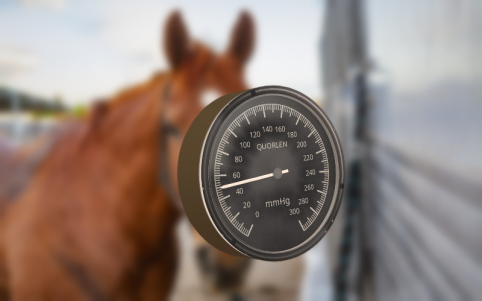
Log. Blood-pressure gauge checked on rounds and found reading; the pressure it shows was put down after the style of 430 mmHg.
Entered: 50 mmHg
